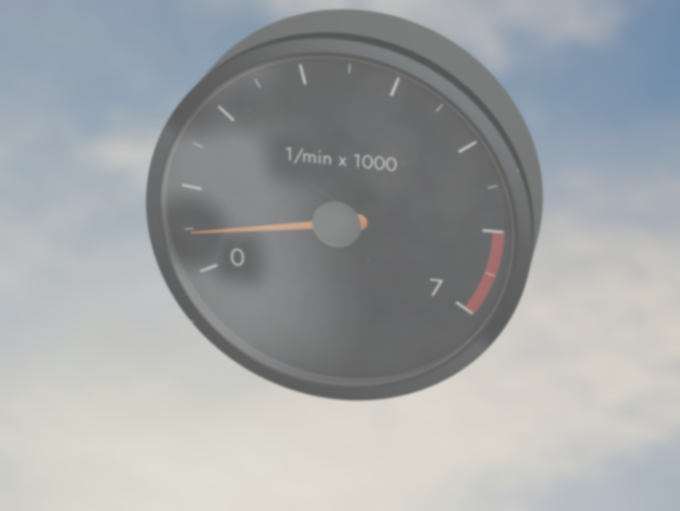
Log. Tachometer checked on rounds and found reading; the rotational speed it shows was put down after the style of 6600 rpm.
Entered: 500 rpm
